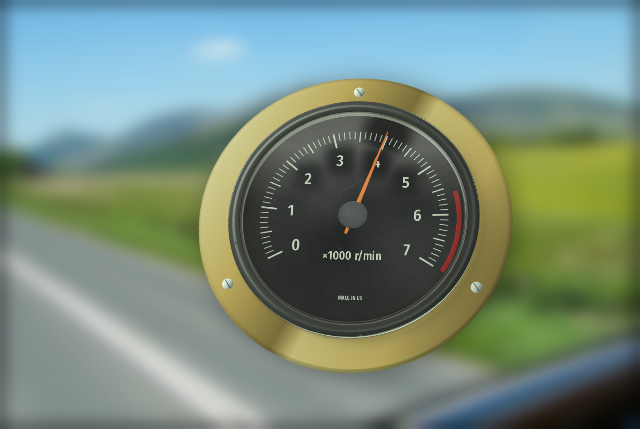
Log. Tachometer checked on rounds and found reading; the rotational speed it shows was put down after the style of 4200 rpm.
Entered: 4000 rpm
